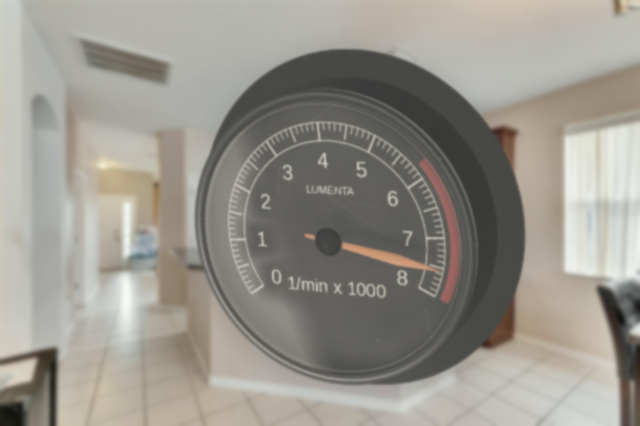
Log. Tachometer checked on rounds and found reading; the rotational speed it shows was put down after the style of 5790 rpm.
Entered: 7500 rpm
